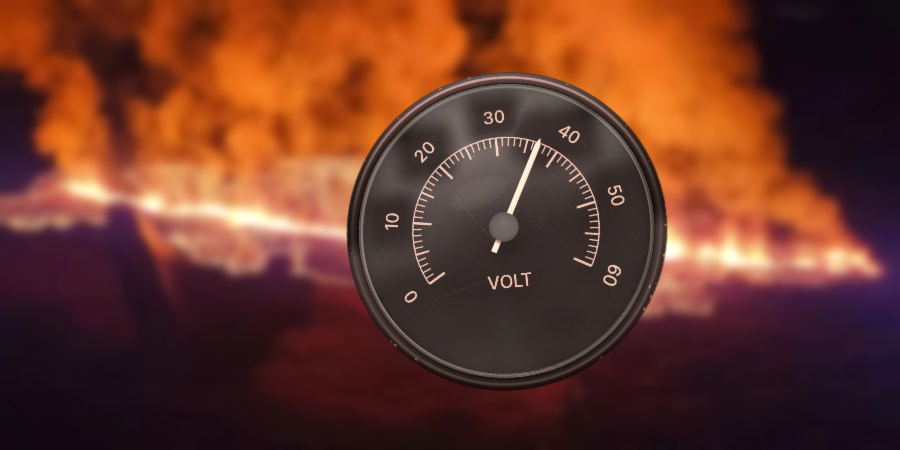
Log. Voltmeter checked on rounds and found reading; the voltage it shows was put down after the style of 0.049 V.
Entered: 37 V
